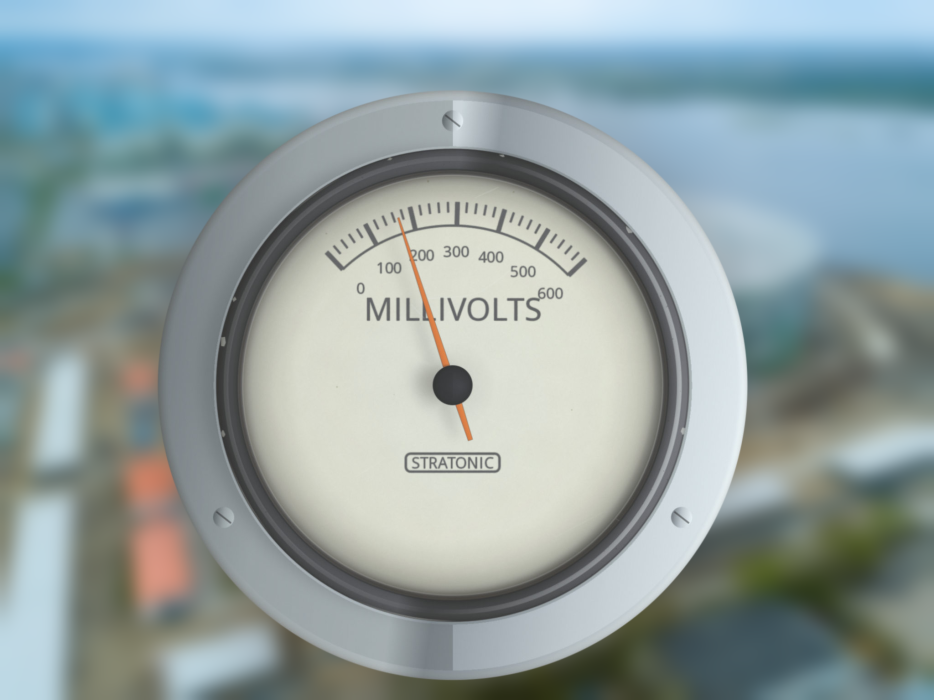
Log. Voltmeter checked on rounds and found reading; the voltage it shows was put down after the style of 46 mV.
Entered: 170 mV
